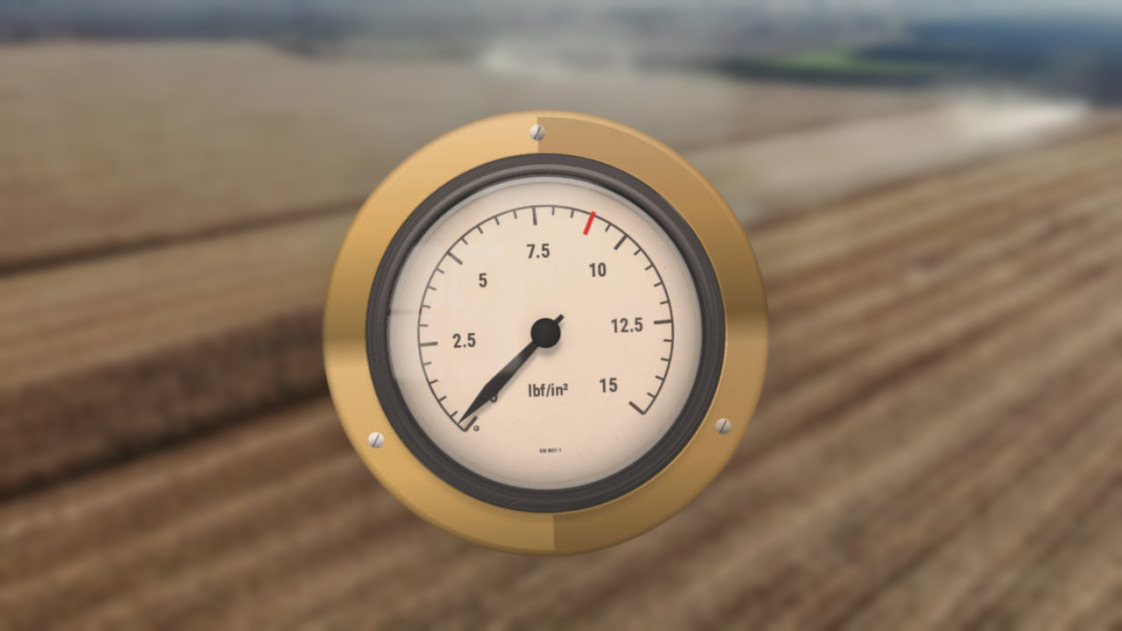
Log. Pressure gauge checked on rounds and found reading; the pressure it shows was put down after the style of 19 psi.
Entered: 0.25 psi
